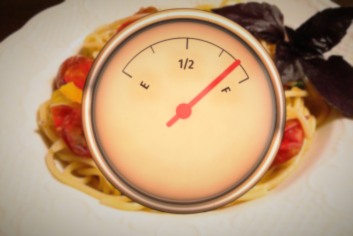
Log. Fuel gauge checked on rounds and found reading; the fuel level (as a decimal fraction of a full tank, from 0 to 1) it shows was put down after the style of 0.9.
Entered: 0.875
